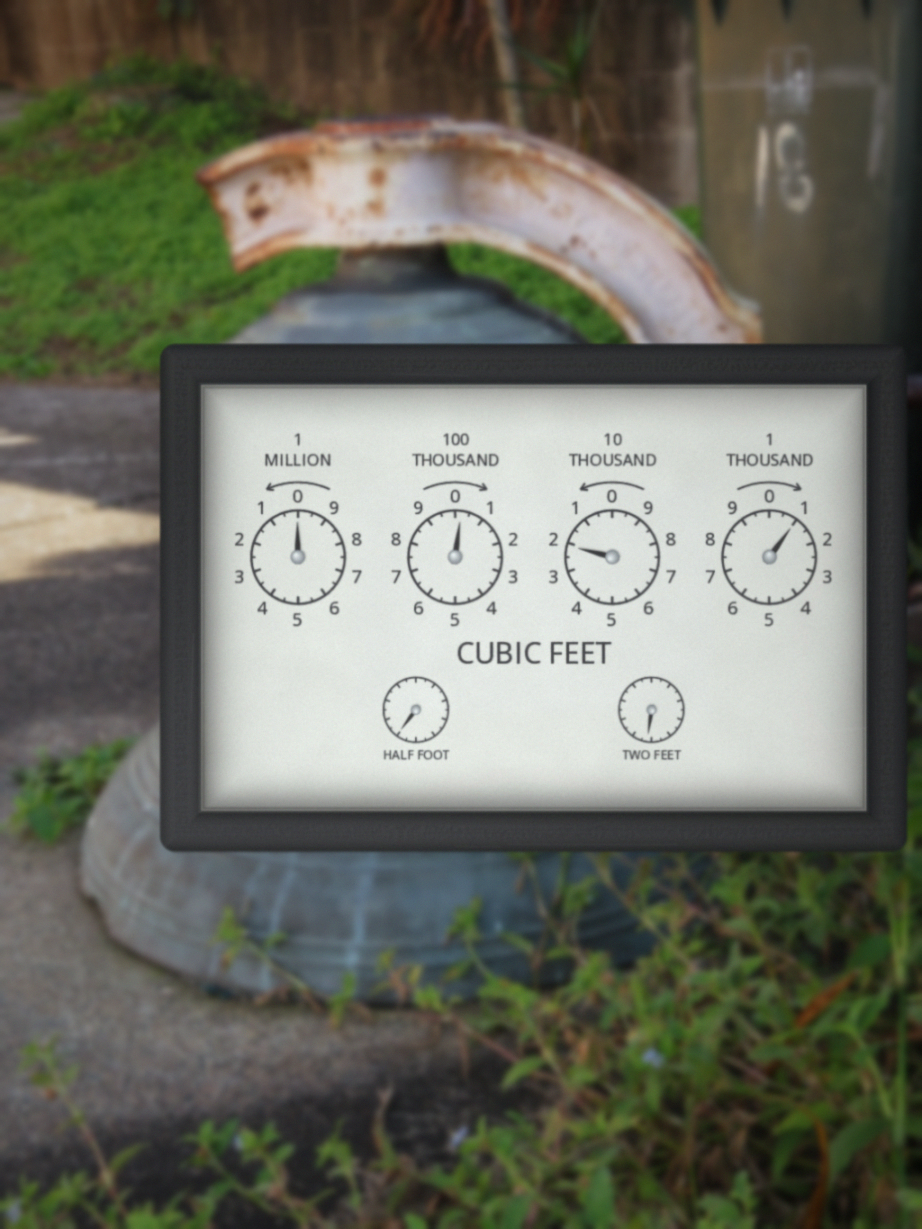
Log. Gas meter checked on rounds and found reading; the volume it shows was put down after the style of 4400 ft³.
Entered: 2100 ft³
